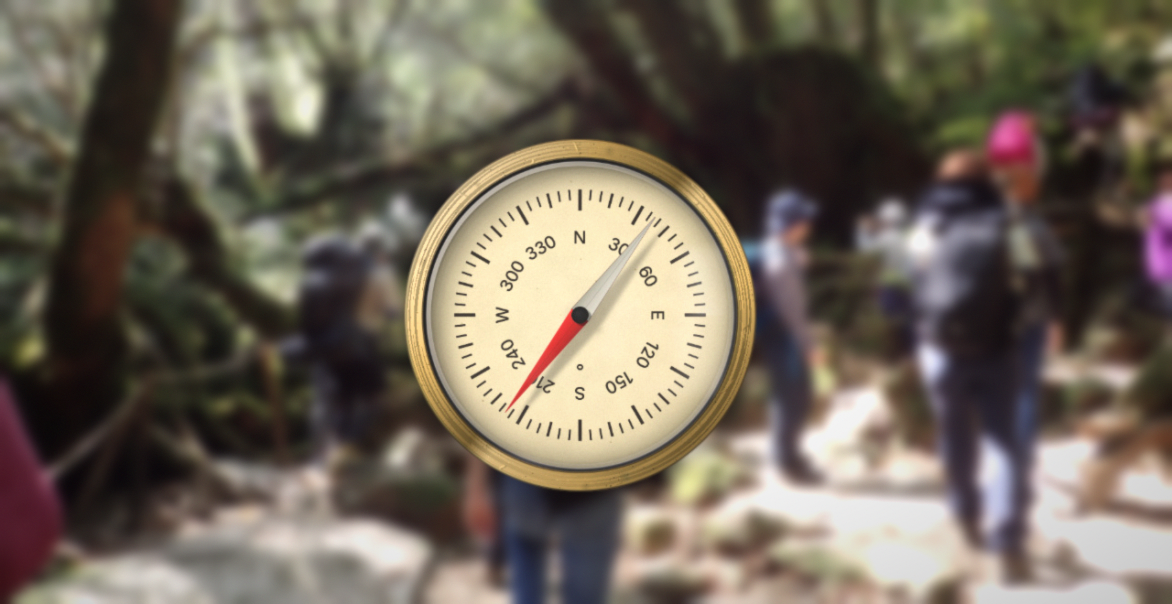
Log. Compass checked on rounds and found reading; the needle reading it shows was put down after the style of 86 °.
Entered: 217.5 °
